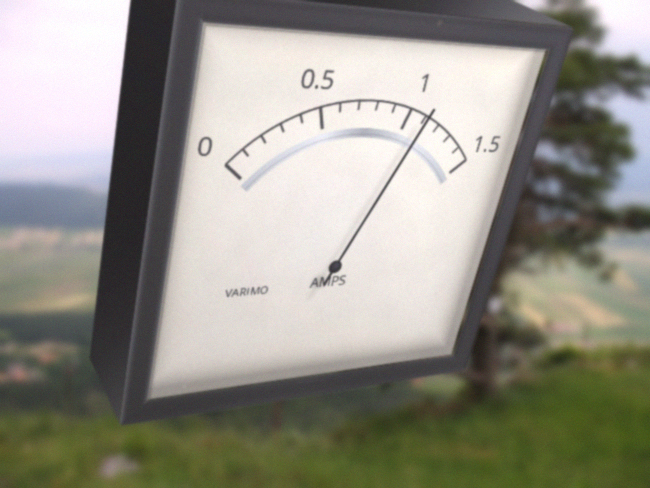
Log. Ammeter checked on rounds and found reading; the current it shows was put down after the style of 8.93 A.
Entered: 1.1 A
